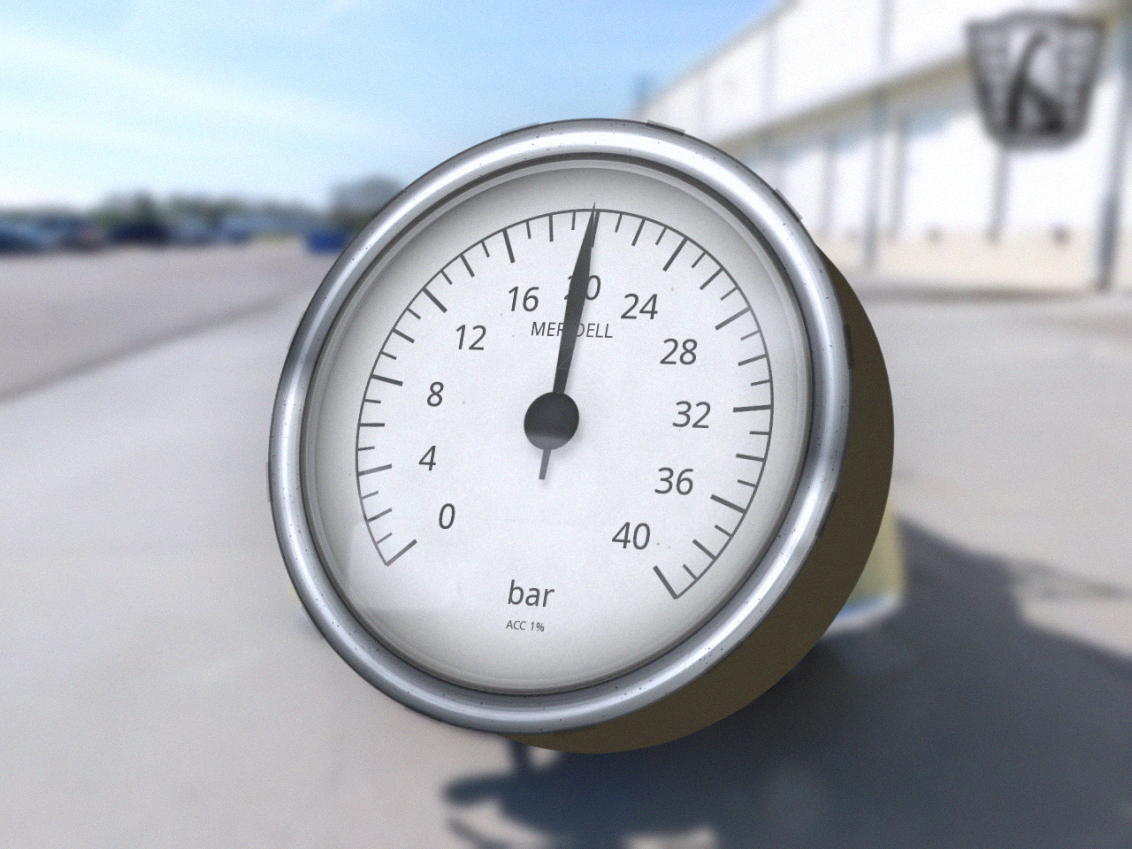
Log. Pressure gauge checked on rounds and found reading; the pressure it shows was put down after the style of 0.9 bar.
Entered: 20 bar
